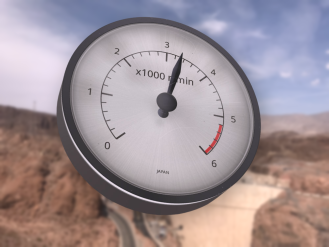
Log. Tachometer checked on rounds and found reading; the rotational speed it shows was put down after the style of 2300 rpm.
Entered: 3300 rpm
